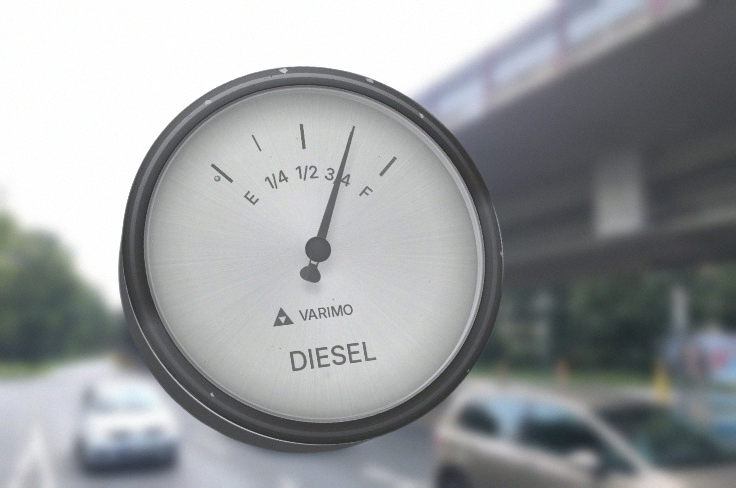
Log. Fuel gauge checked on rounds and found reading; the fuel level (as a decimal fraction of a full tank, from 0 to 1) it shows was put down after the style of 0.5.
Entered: 0.75
